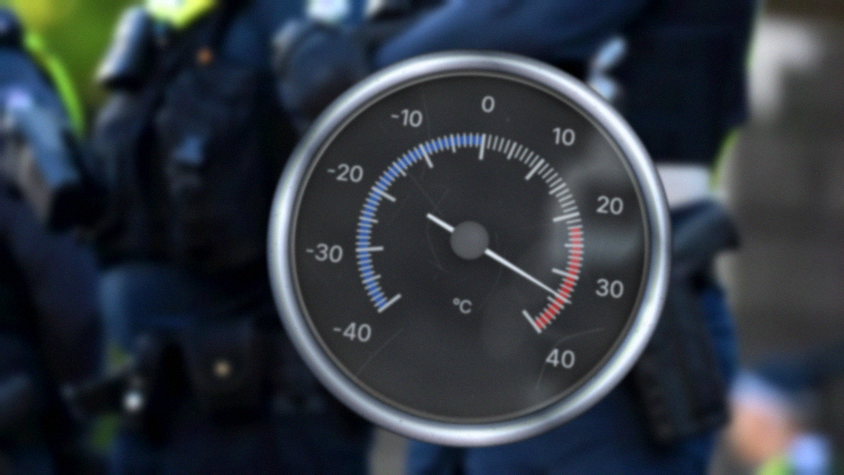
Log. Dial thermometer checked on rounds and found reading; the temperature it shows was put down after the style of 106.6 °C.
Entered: 34 °C
